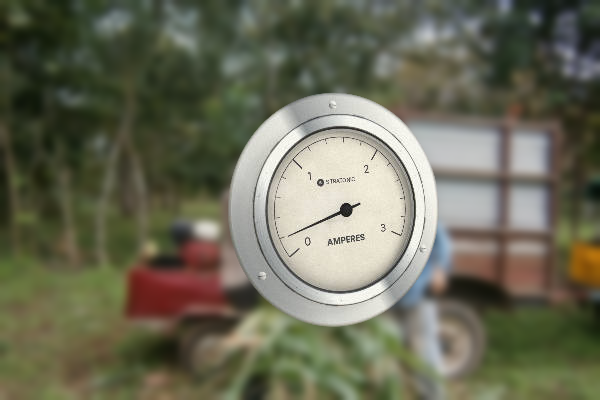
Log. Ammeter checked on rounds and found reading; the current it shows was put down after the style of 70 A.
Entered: 0.2 A
